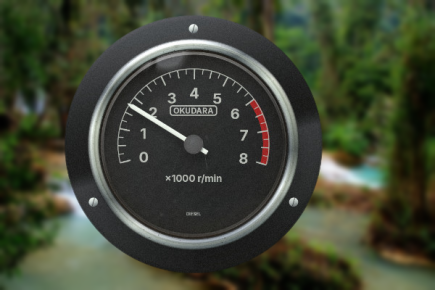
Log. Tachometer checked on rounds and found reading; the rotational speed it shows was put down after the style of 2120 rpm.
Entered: 1750 rpm
